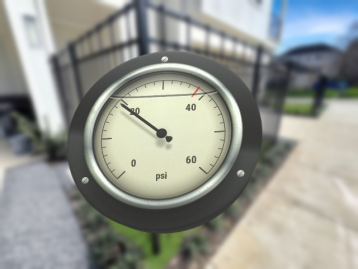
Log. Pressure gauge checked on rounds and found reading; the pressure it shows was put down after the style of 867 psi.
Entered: 19 psi
